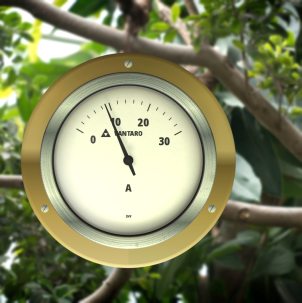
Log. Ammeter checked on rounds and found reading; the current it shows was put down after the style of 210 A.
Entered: 9 A
